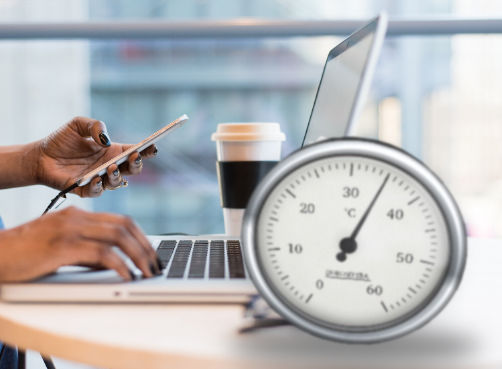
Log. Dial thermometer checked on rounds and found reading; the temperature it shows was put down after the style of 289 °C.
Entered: 35 °C
